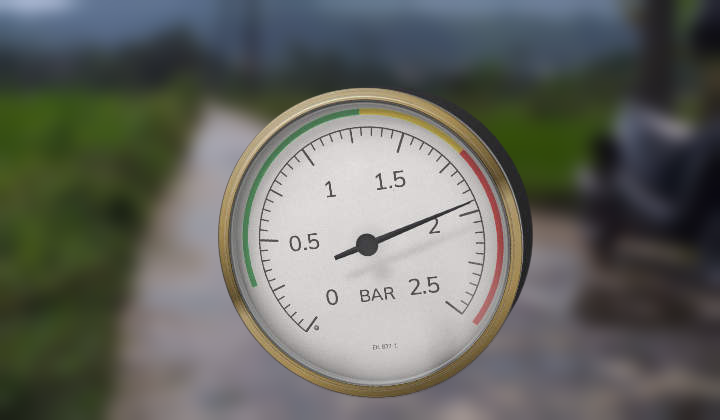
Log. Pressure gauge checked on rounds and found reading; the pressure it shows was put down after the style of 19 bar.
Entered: 1.95 bar
